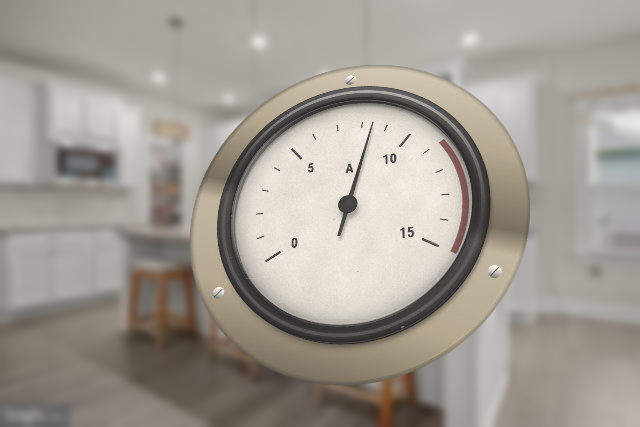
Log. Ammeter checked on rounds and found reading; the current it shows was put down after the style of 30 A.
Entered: 8.5 A
